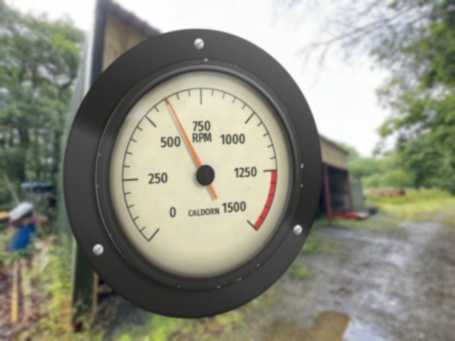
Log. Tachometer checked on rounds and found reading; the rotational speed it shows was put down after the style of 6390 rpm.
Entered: 600 rpm
